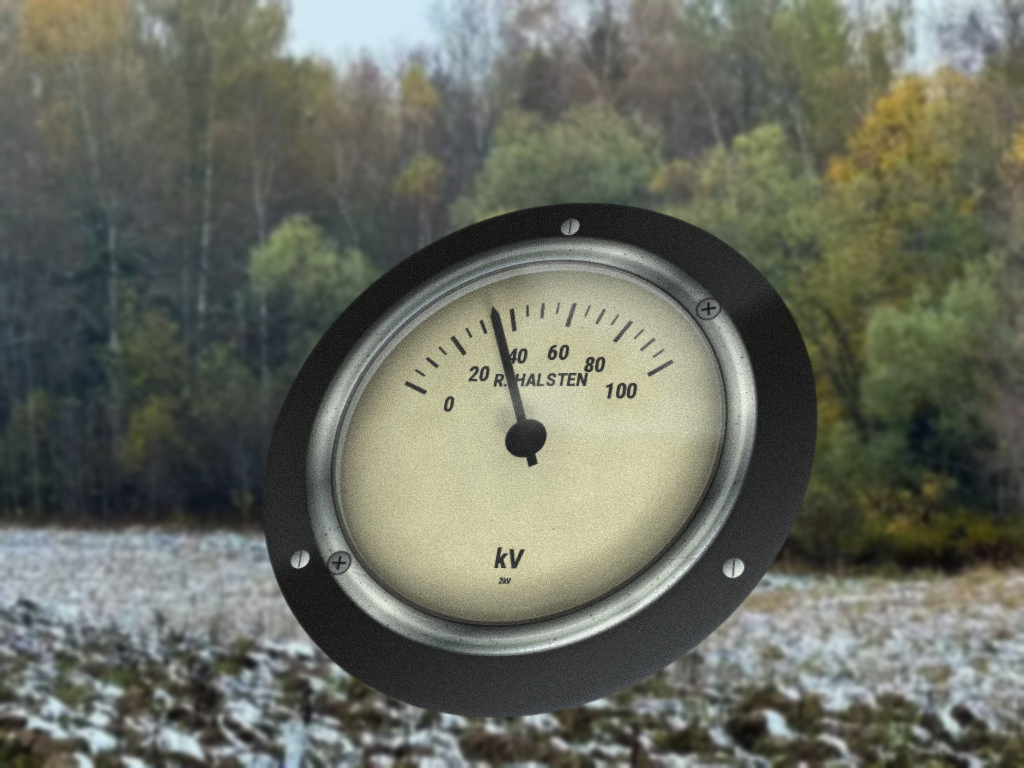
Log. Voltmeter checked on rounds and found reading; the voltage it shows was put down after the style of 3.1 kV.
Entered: 35 kV
